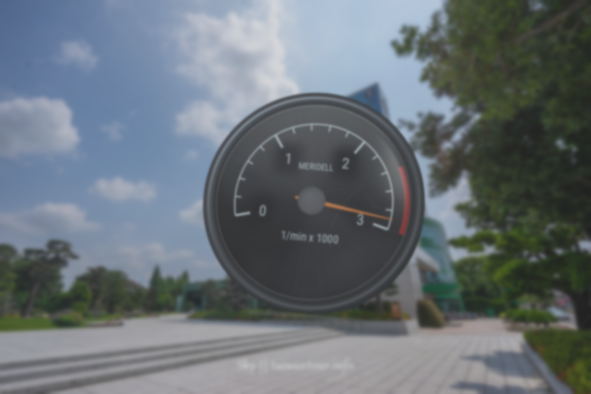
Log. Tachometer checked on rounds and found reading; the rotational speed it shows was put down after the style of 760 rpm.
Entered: 2900 rpm
